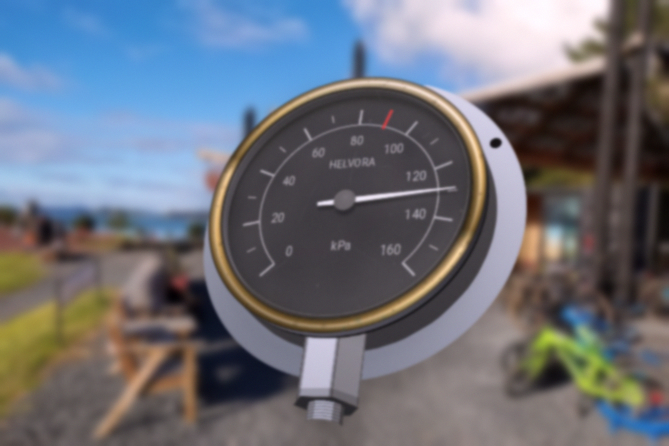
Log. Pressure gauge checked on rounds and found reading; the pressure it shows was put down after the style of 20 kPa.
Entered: 130 kPa
